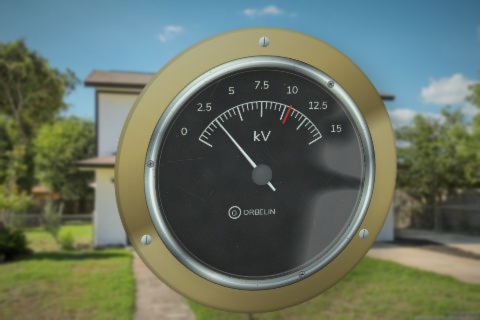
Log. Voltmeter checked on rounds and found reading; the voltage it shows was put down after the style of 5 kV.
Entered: 2.5 kV
